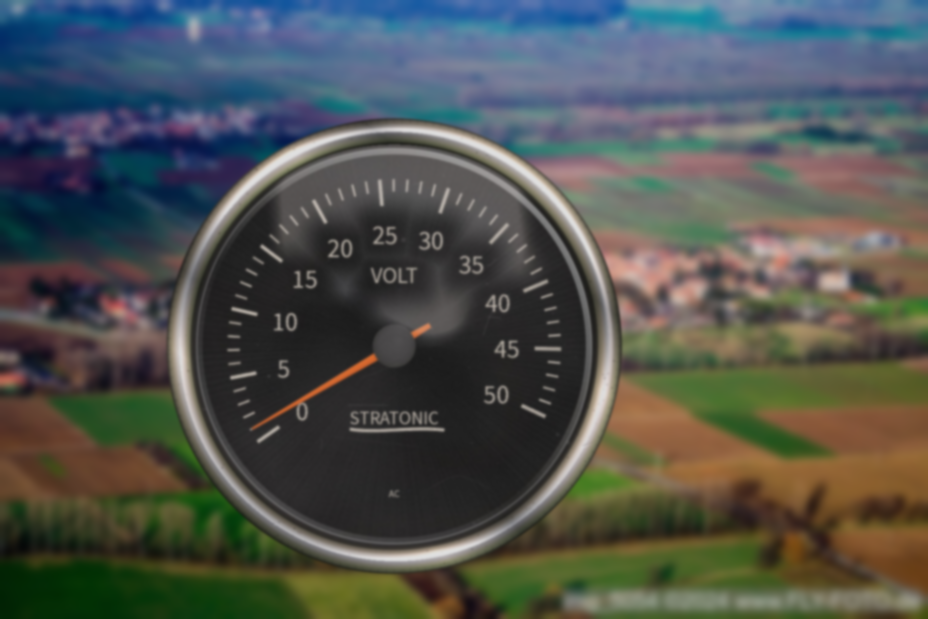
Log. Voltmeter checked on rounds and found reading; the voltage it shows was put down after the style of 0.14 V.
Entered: 1 V
